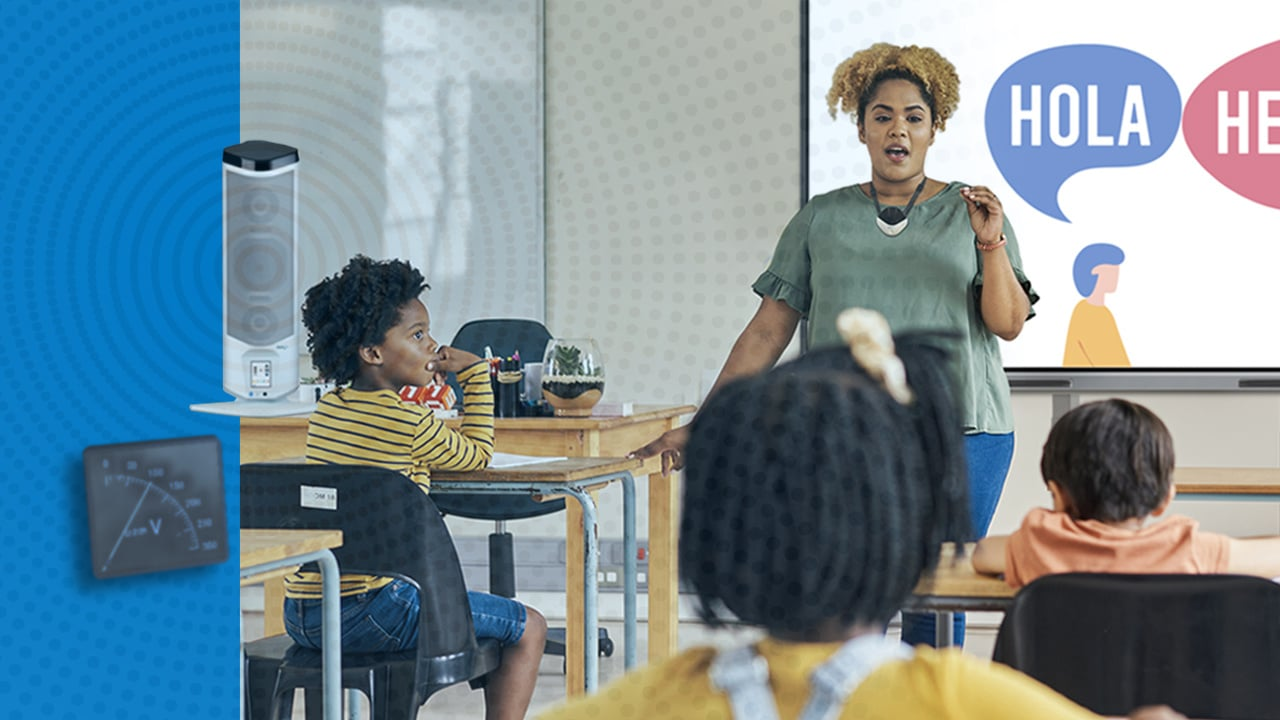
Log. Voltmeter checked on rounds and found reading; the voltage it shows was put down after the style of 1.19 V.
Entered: 100 V
